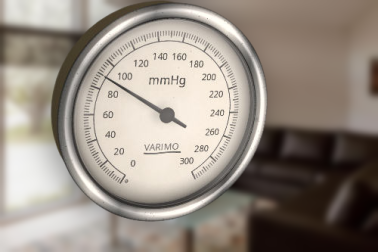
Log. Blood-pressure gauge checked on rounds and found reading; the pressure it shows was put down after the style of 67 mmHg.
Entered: 90 mmHg
